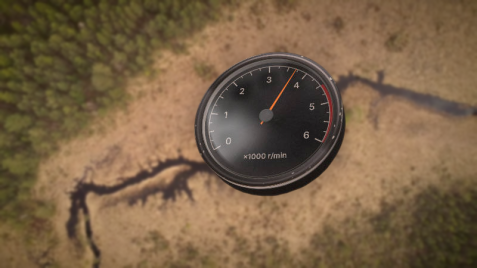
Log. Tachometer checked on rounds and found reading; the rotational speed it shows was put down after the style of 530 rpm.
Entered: 3750 rpm
